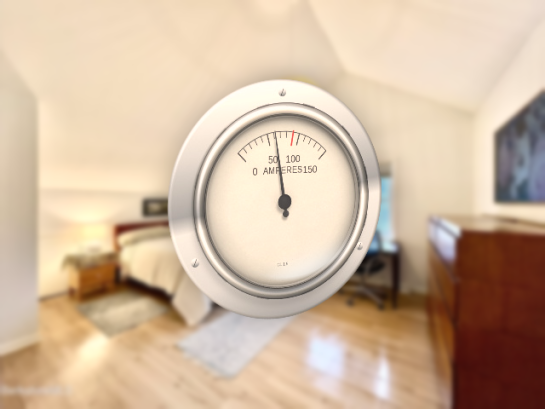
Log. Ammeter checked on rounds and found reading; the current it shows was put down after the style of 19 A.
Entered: 60 A
